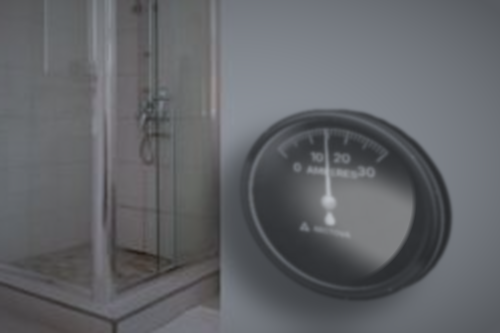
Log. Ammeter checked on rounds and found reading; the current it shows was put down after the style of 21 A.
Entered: 15 A
